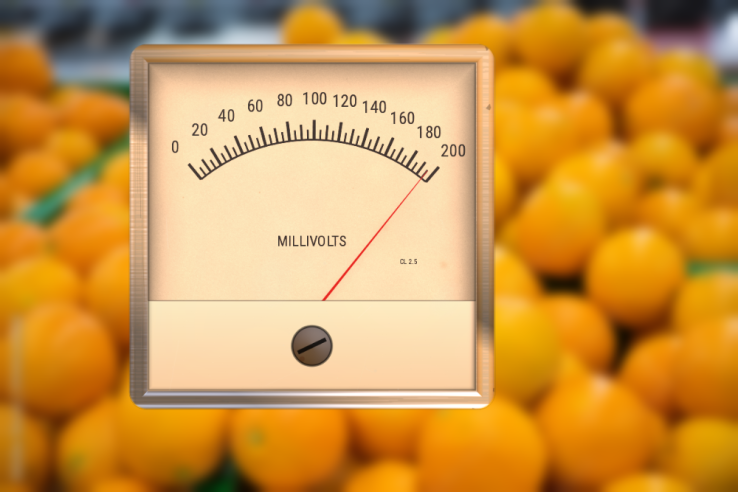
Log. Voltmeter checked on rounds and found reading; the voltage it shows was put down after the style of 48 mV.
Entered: 195 mV
